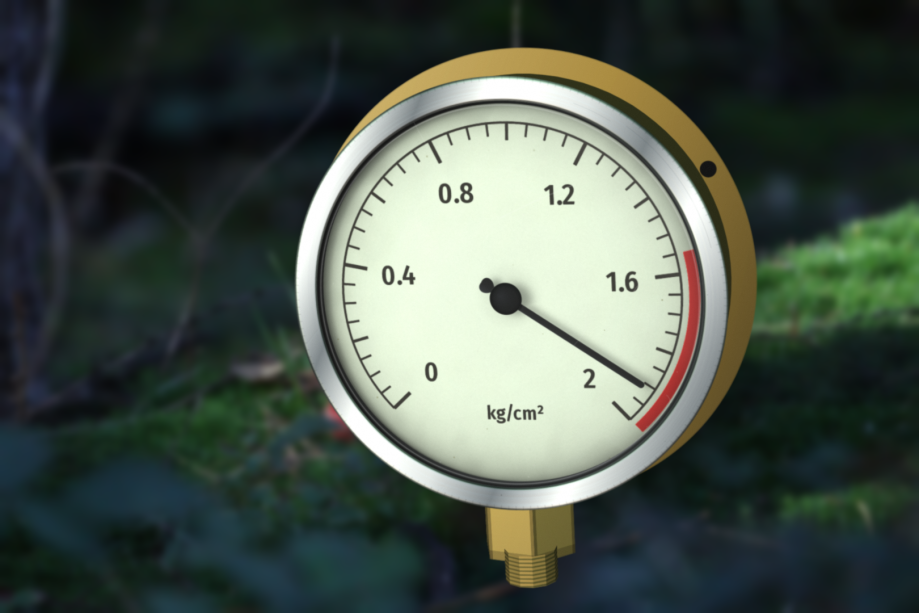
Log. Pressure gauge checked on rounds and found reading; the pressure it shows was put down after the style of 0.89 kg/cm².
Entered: 1.9 kg/cm²
